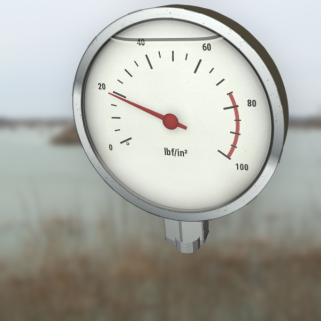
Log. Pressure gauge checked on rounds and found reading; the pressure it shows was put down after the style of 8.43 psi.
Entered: 20 psi
